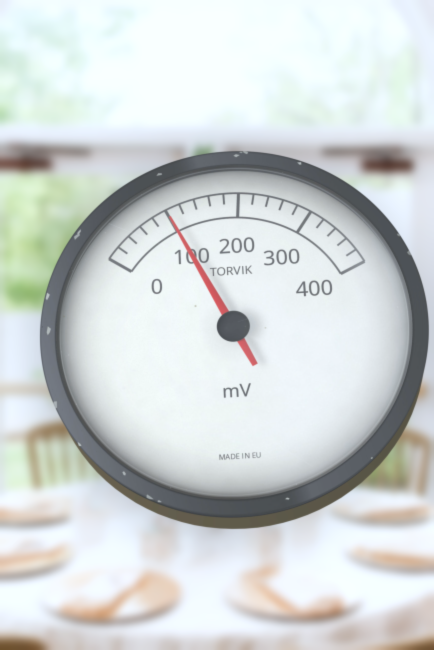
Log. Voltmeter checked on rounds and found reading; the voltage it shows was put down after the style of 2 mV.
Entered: 100 mV
